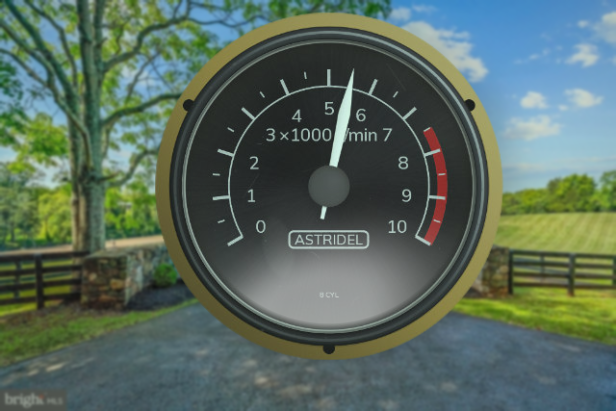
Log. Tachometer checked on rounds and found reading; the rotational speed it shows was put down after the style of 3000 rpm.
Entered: 5500 rpm
